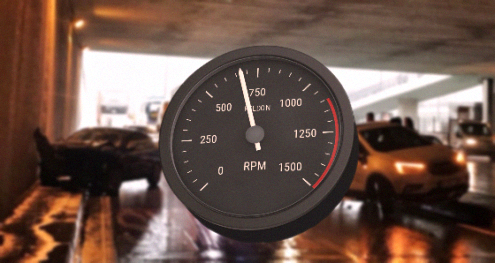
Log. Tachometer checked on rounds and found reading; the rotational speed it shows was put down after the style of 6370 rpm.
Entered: 675 rpm
